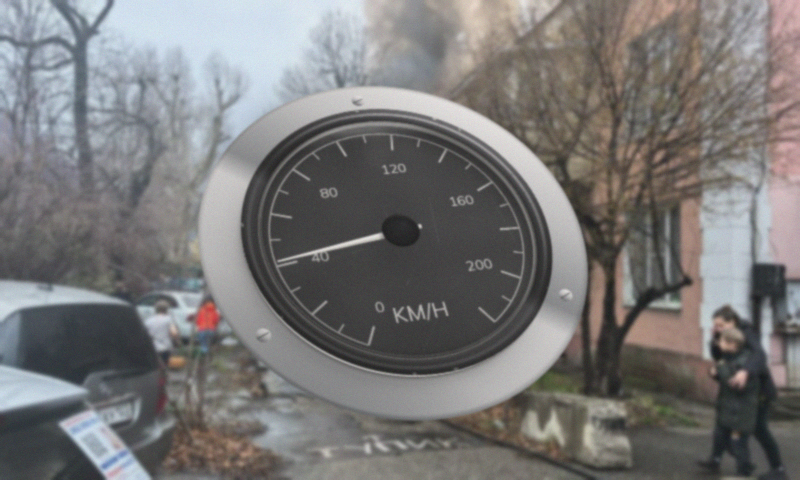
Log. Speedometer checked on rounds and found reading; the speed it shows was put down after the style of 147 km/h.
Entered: 40 km/h
